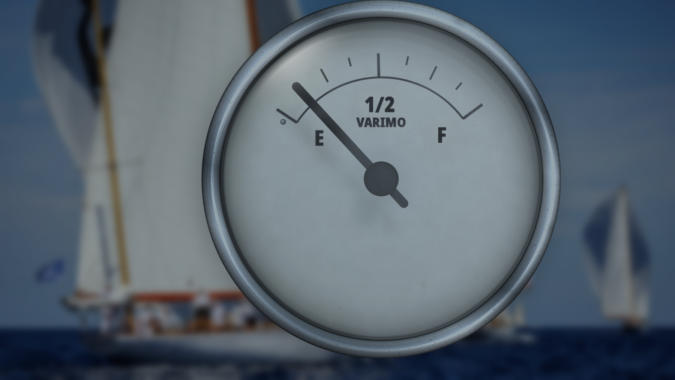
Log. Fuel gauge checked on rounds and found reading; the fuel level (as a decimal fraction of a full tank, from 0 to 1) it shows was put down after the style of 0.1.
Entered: 0.125
